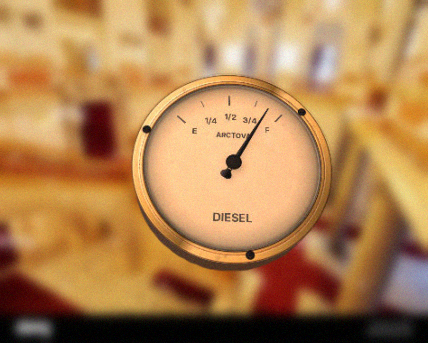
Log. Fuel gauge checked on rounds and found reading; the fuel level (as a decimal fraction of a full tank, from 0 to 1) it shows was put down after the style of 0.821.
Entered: 0.875
